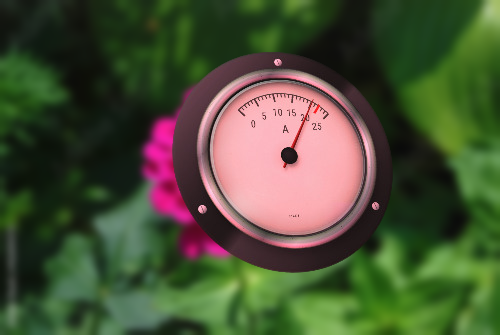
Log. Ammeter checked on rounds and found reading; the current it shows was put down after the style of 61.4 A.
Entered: 20 A
